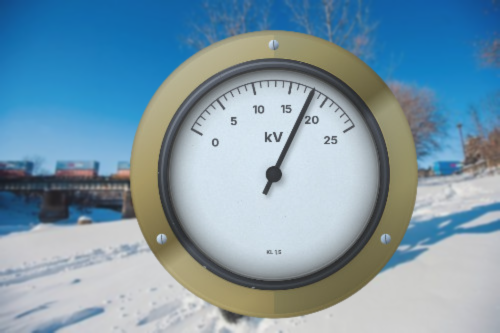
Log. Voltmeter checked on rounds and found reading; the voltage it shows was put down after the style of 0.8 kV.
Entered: 18 kV
